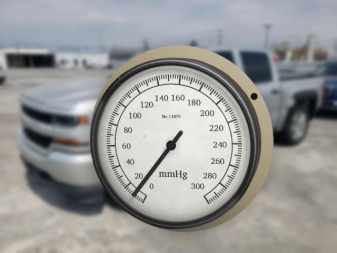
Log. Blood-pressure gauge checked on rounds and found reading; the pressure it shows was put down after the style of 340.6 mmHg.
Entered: 10 mmHg
